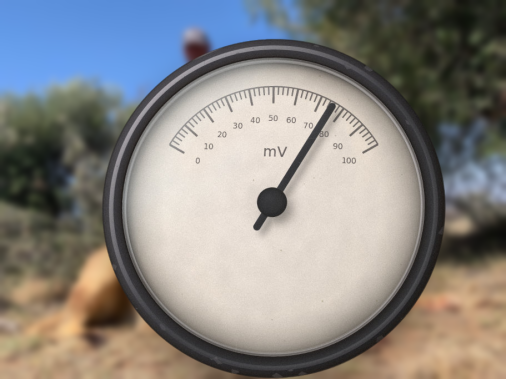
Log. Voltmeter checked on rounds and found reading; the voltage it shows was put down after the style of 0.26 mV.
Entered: 76 mV
